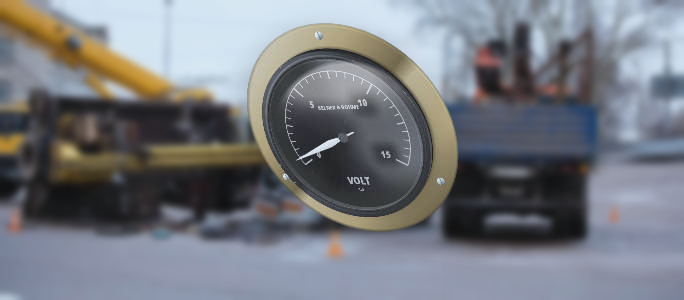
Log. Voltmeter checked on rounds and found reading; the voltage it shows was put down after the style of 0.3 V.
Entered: 0.5 V
